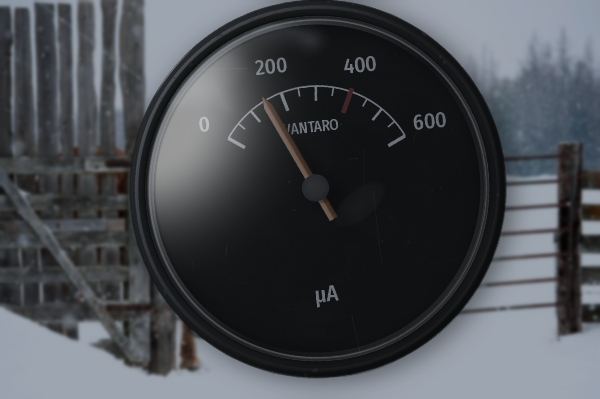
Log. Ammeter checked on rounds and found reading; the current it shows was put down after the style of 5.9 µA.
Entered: 150 µA
